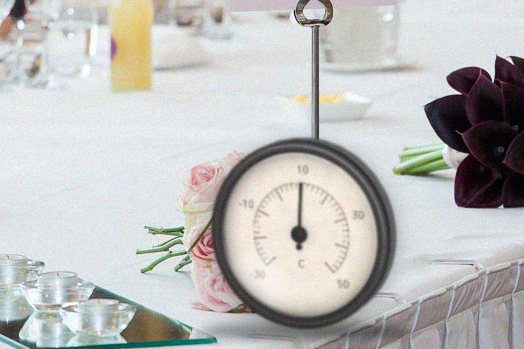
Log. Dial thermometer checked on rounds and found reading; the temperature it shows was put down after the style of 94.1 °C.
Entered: 10 °C
